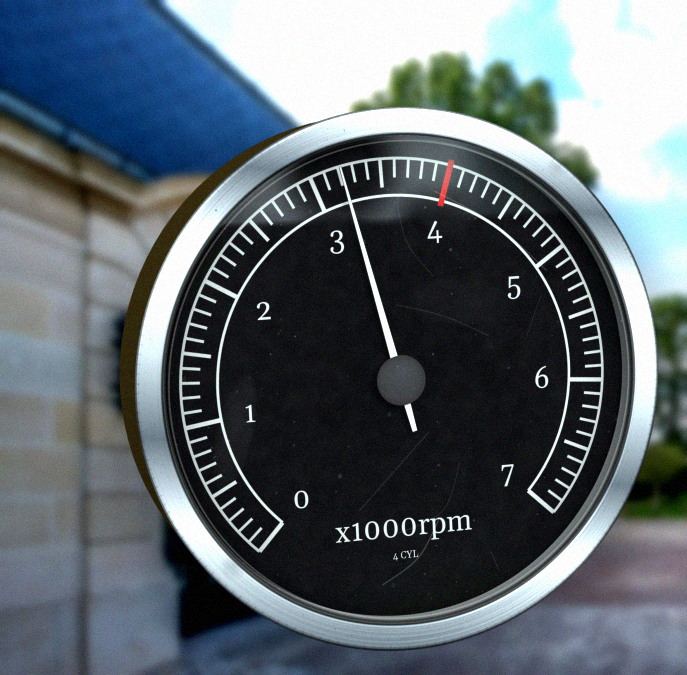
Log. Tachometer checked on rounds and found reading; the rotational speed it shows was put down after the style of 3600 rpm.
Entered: 3200 rpm
